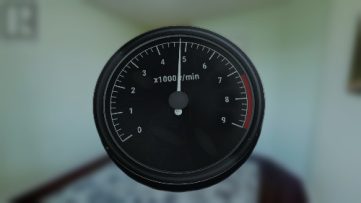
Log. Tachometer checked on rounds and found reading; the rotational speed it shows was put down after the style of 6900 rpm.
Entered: 4800 rpm
